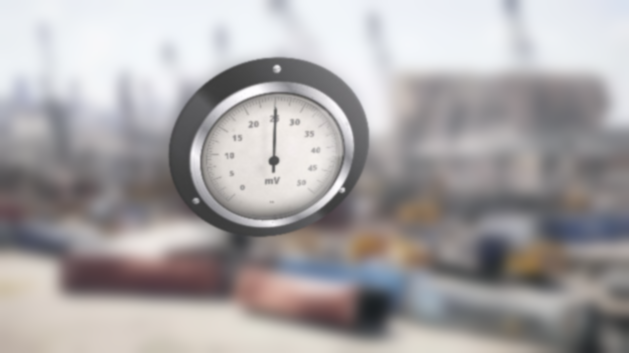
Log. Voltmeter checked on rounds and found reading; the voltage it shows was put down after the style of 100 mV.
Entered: 25 mV
